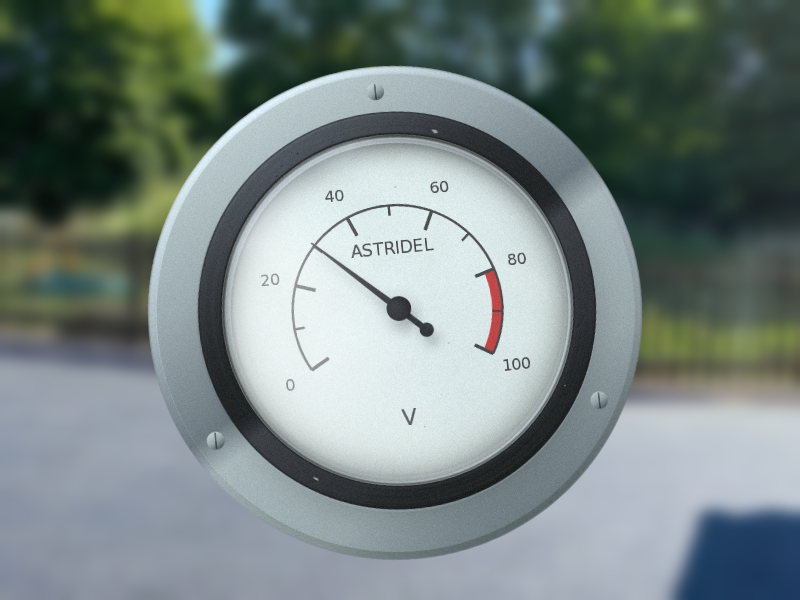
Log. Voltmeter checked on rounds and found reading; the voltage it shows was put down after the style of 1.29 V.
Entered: 30 V
